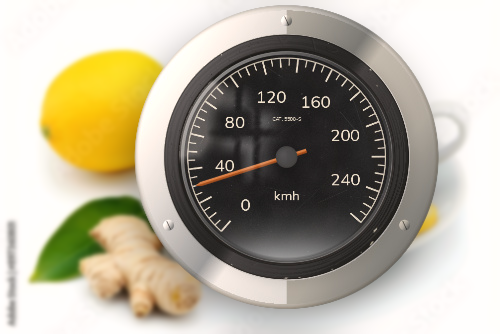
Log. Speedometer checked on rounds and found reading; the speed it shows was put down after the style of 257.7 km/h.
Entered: 30 km/h
